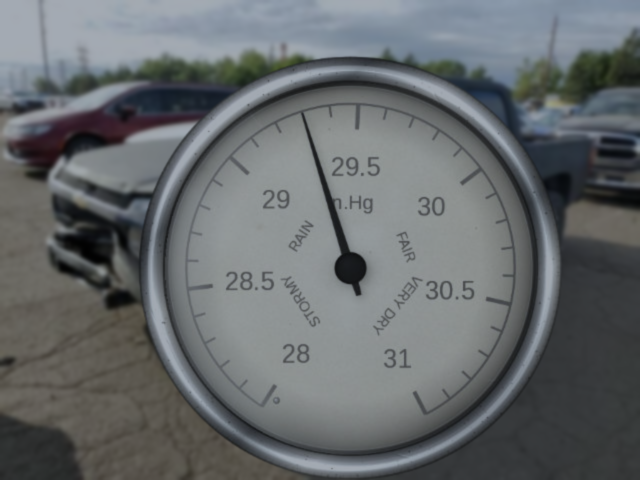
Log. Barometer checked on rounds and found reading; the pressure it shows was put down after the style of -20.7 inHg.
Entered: 29.3 inHg
